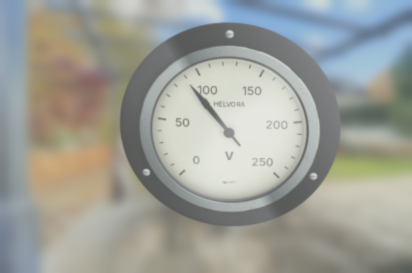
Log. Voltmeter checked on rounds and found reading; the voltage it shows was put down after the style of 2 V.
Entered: 90 V
